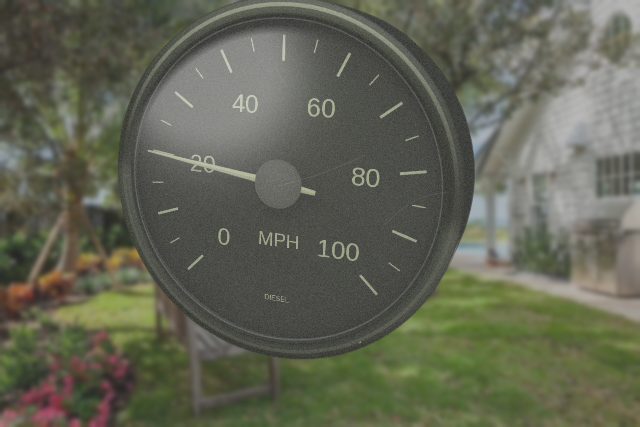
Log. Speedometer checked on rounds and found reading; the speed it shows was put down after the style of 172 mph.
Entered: 20 mph
